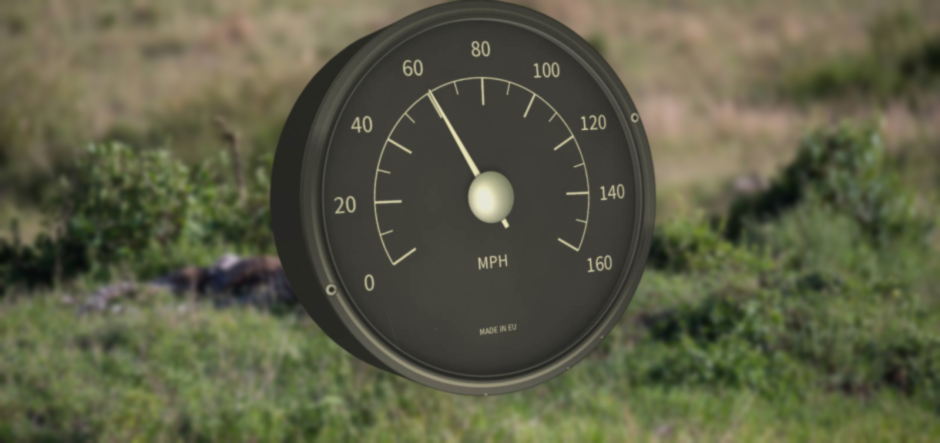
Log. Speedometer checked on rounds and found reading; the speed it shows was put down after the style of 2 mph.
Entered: 60 mph
